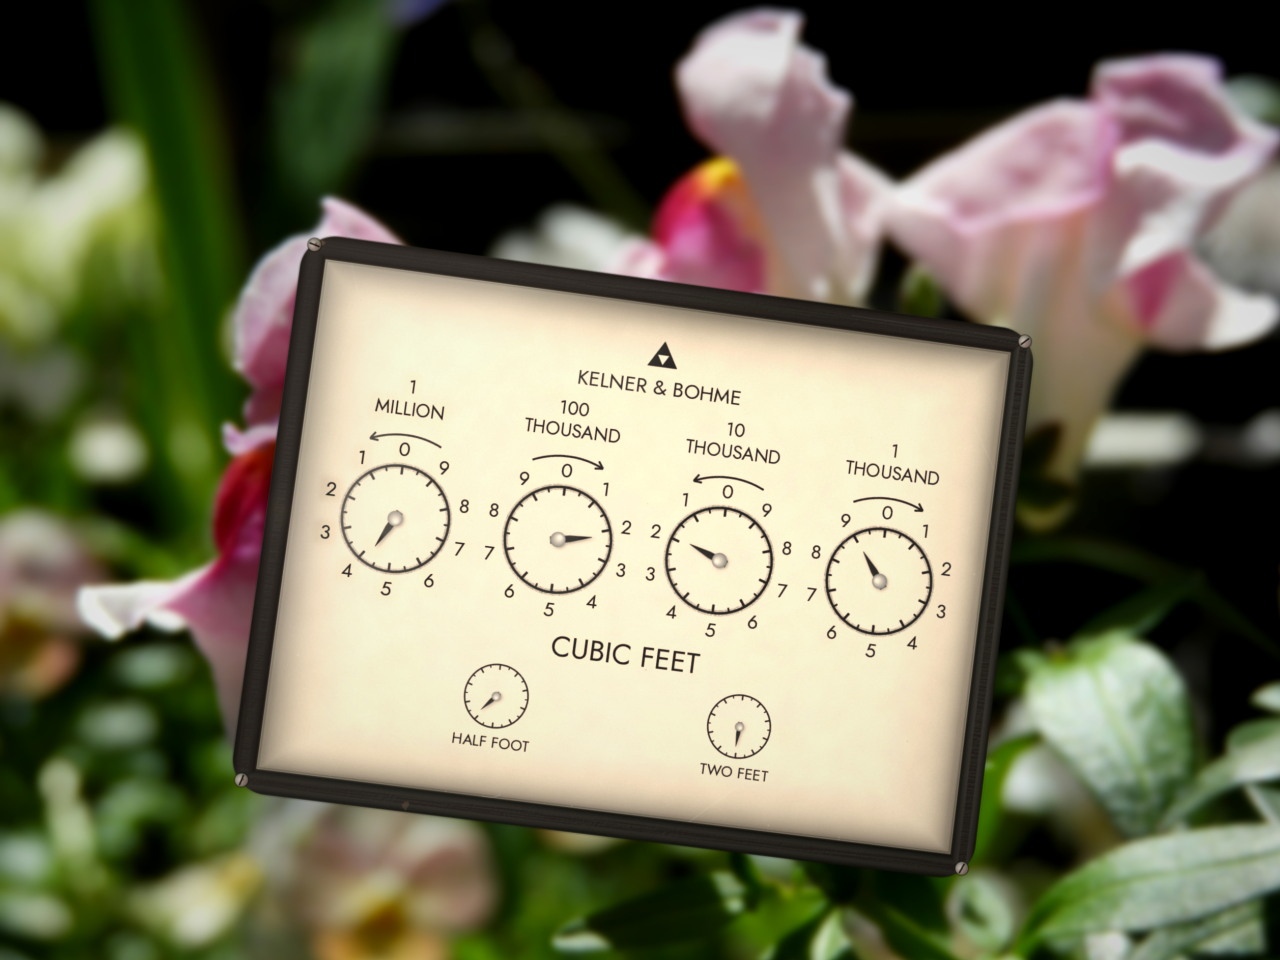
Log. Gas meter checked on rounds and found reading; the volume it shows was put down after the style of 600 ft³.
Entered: 421900 ft³
